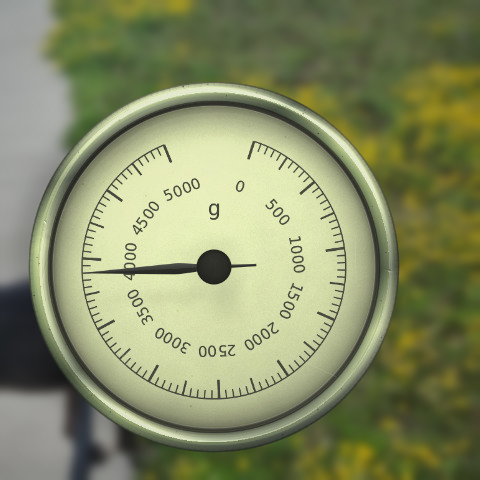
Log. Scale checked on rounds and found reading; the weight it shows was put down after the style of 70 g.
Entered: 3900 g
